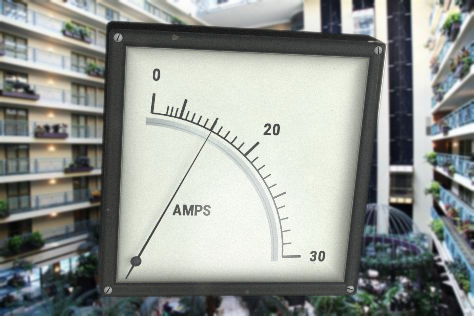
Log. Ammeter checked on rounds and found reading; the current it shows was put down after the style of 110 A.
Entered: 15 A
